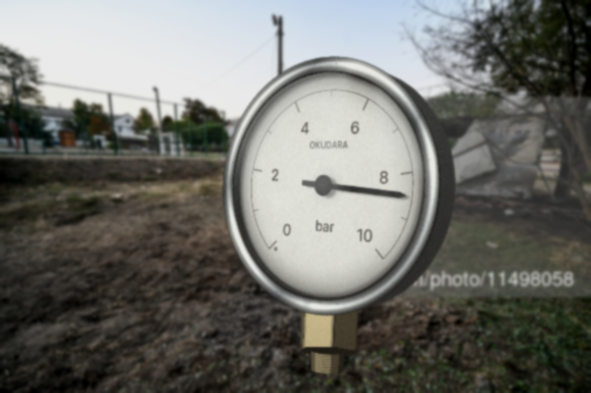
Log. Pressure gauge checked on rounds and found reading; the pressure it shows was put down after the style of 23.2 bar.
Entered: 8.5 bar
